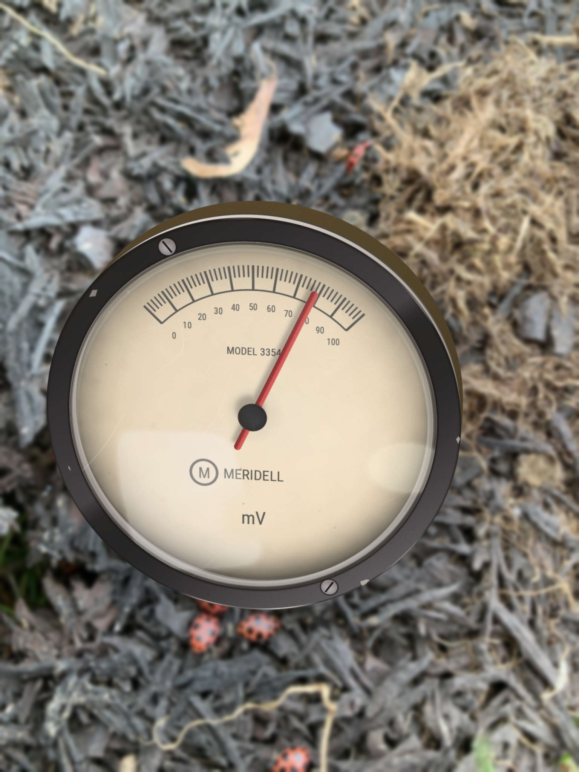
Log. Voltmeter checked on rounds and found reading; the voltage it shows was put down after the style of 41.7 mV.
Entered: 78 mV
